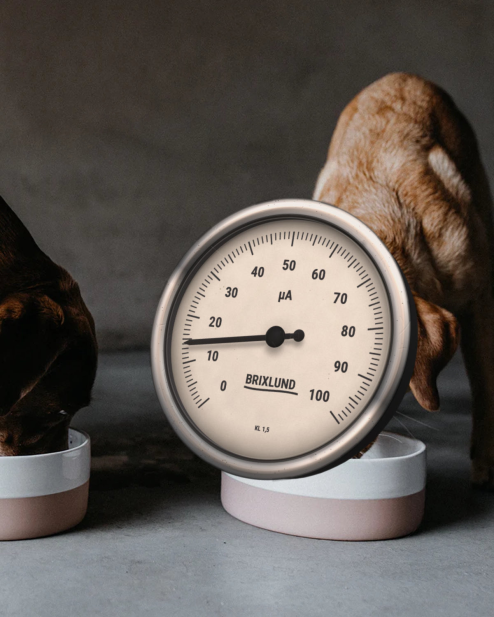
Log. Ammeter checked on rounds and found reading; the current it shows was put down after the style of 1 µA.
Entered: 14 µA
